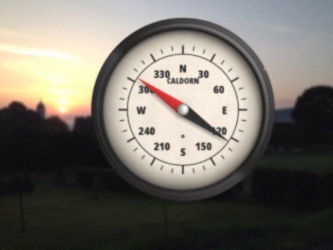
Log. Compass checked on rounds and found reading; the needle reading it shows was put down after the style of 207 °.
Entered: 305 °
